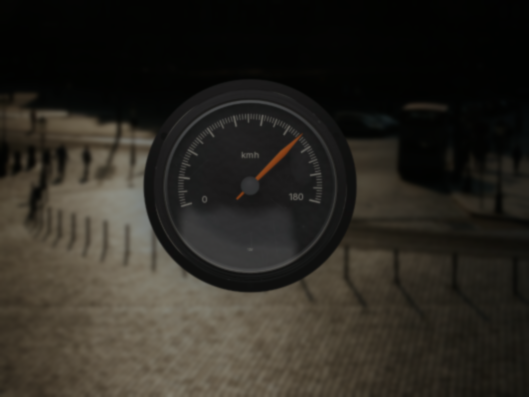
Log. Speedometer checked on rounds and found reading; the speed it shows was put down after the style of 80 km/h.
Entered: 130 km/h
